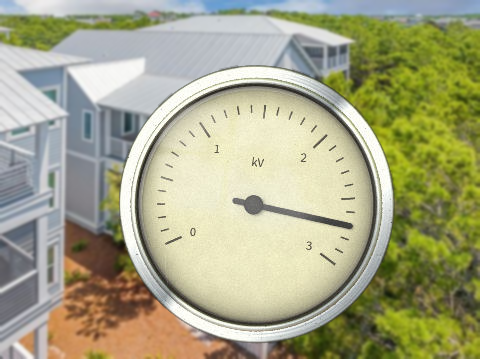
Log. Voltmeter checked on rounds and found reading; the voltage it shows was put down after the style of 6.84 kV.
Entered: 2.7 kV
